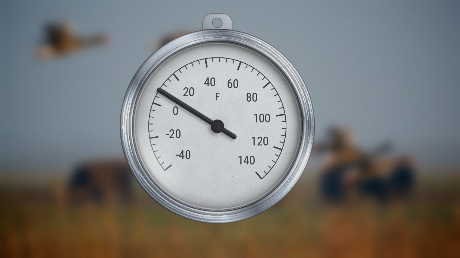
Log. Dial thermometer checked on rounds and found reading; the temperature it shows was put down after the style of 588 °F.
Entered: 8 °F
